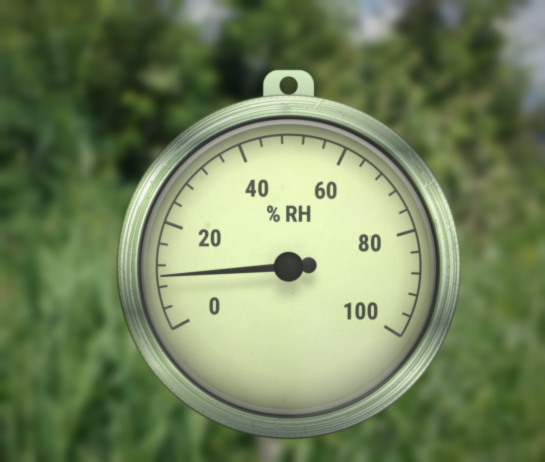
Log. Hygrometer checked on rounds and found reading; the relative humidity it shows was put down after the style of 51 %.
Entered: 10 %
